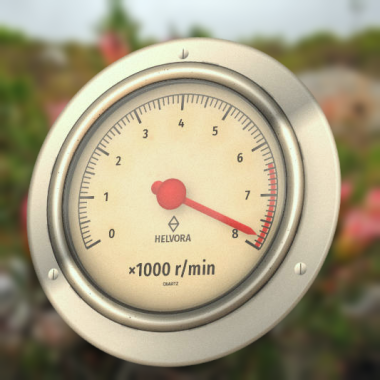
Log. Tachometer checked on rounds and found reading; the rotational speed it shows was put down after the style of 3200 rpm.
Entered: 7800 rpm
